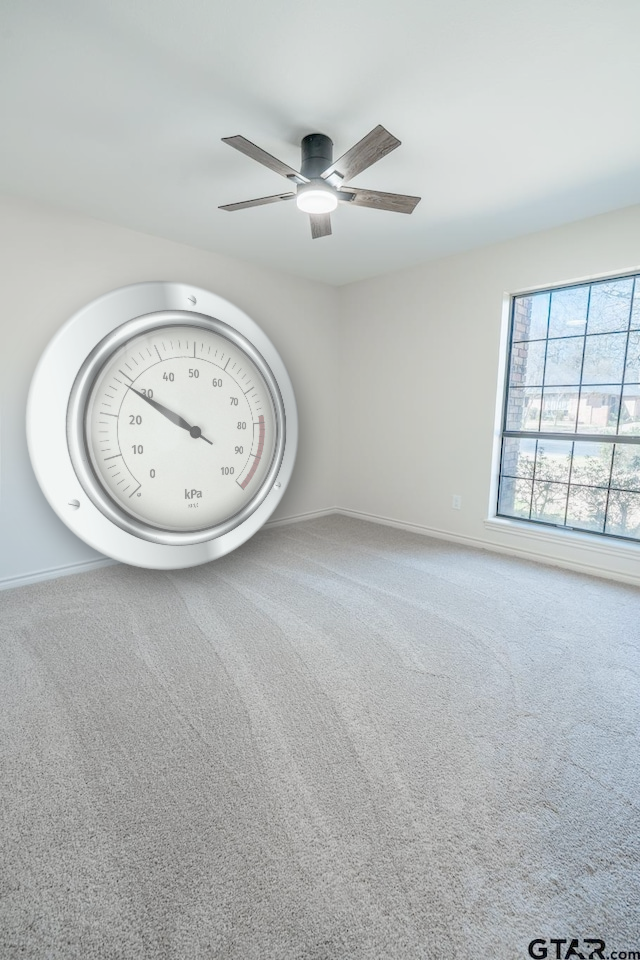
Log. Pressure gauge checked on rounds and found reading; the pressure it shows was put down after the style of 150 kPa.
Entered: 28 kPa
